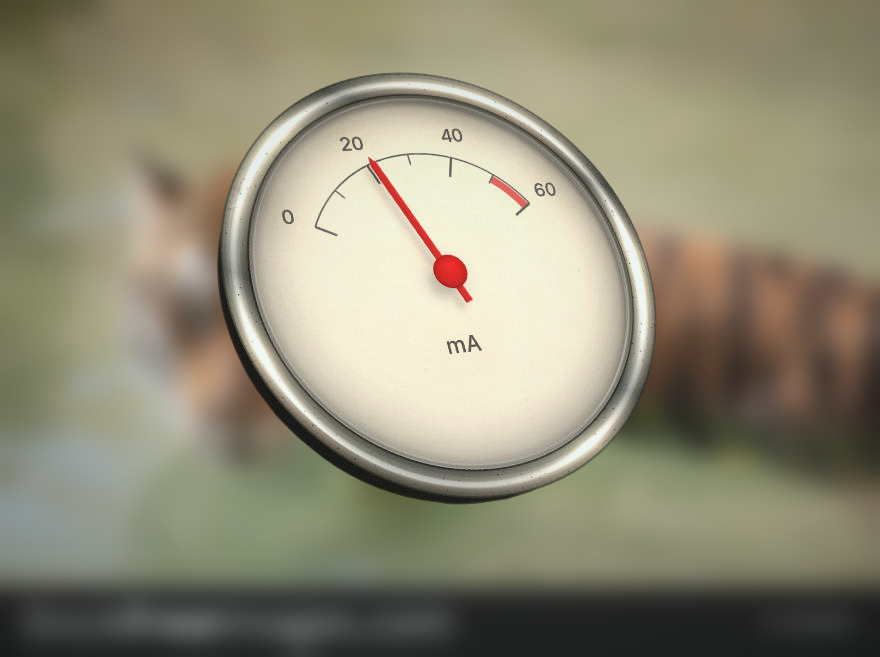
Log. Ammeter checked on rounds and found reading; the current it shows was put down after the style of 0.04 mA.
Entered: 20 mA
